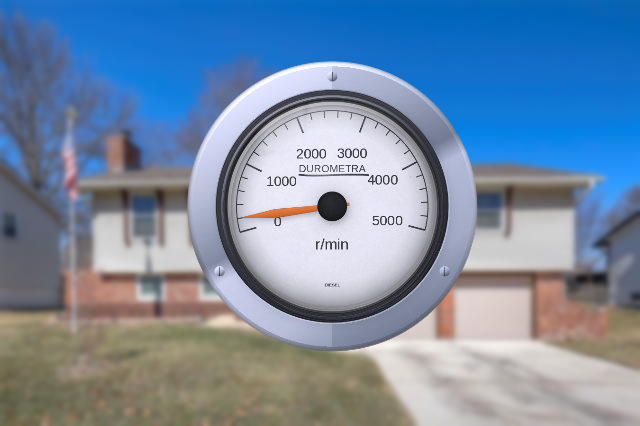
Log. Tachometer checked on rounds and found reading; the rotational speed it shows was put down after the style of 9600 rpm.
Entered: 200 rpm
